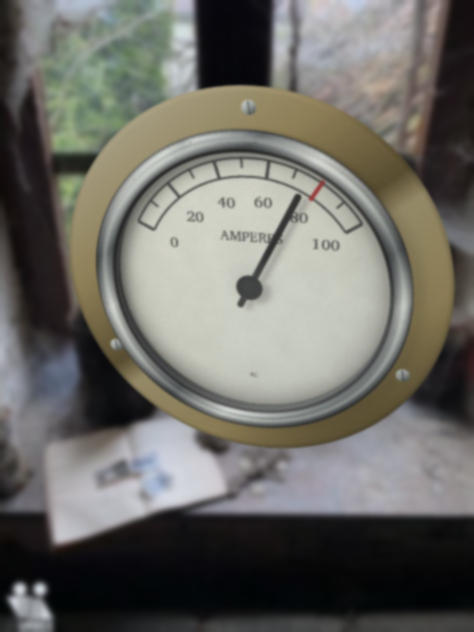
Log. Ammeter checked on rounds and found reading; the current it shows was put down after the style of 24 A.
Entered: 75 A
